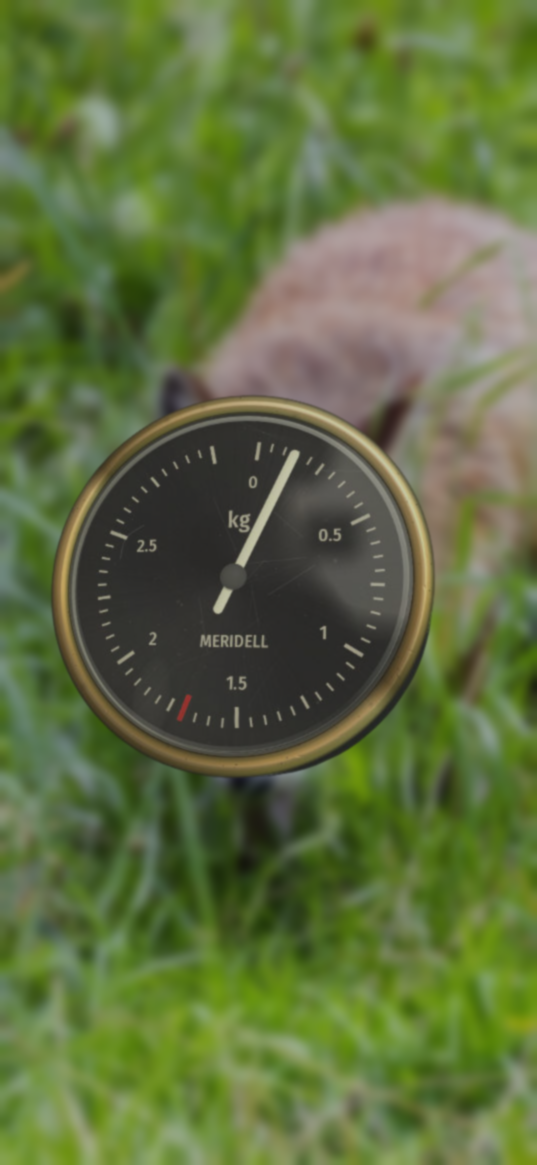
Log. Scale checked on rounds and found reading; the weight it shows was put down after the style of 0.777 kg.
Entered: 0.15 kg
